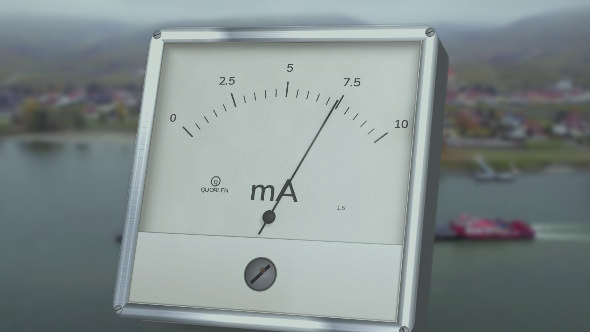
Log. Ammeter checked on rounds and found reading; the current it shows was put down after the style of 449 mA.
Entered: 7.5 mA
